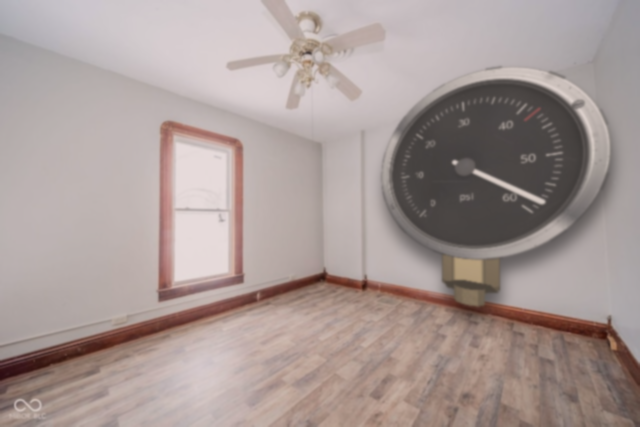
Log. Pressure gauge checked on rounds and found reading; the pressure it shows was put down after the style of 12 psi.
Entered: 58 psi
